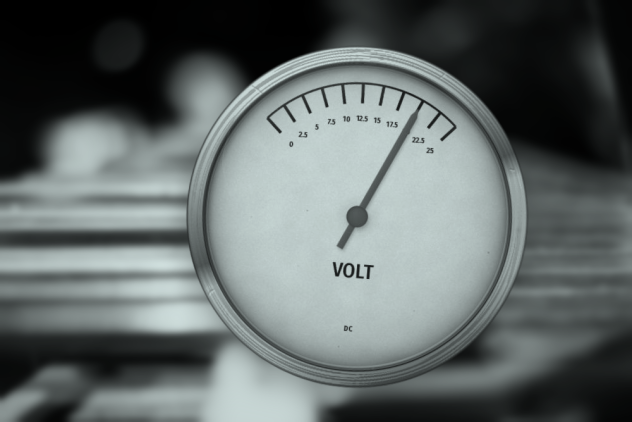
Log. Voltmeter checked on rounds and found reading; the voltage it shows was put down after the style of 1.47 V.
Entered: 20 V
